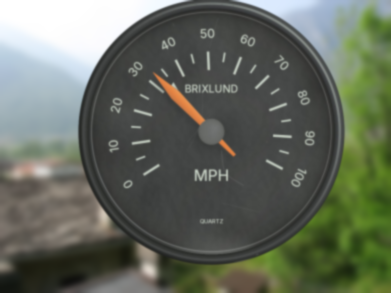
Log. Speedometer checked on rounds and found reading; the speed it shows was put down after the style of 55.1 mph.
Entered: 32.5 mph
